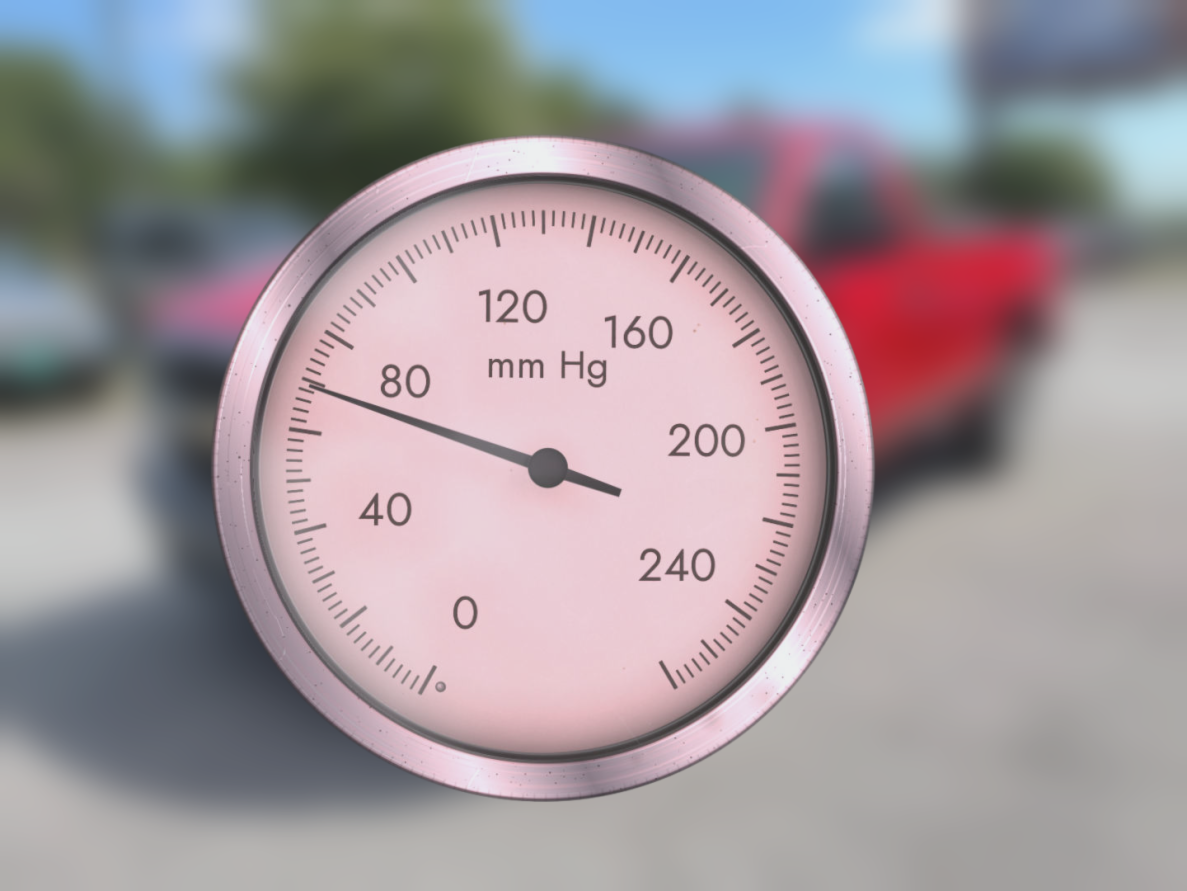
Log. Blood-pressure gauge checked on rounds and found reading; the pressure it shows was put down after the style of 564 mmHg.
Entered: 69 mmHg
